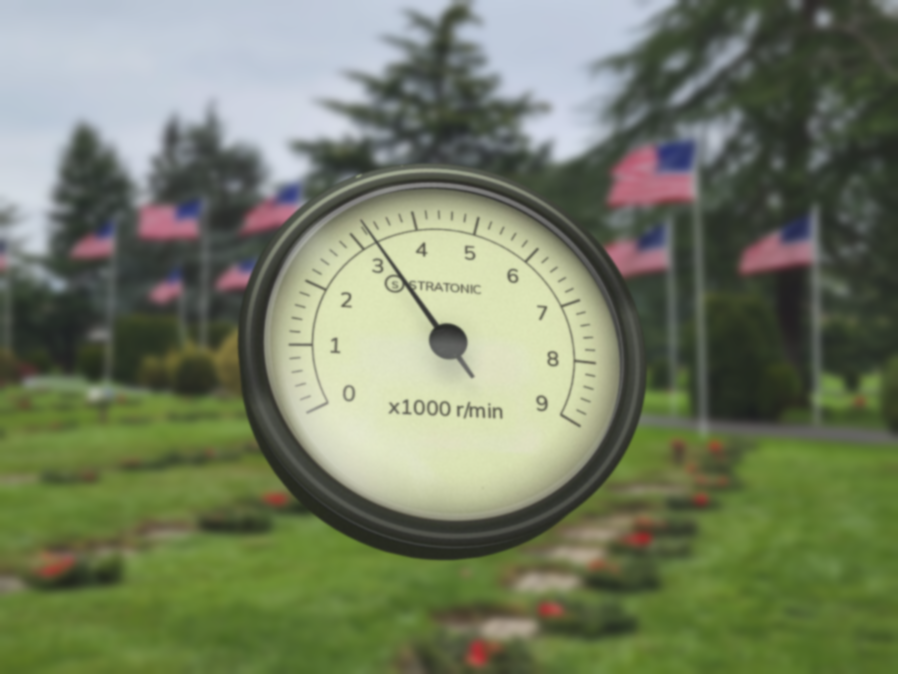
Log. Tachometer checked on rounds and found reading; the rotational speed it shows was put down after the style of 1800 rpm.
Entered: 3200 rpm
